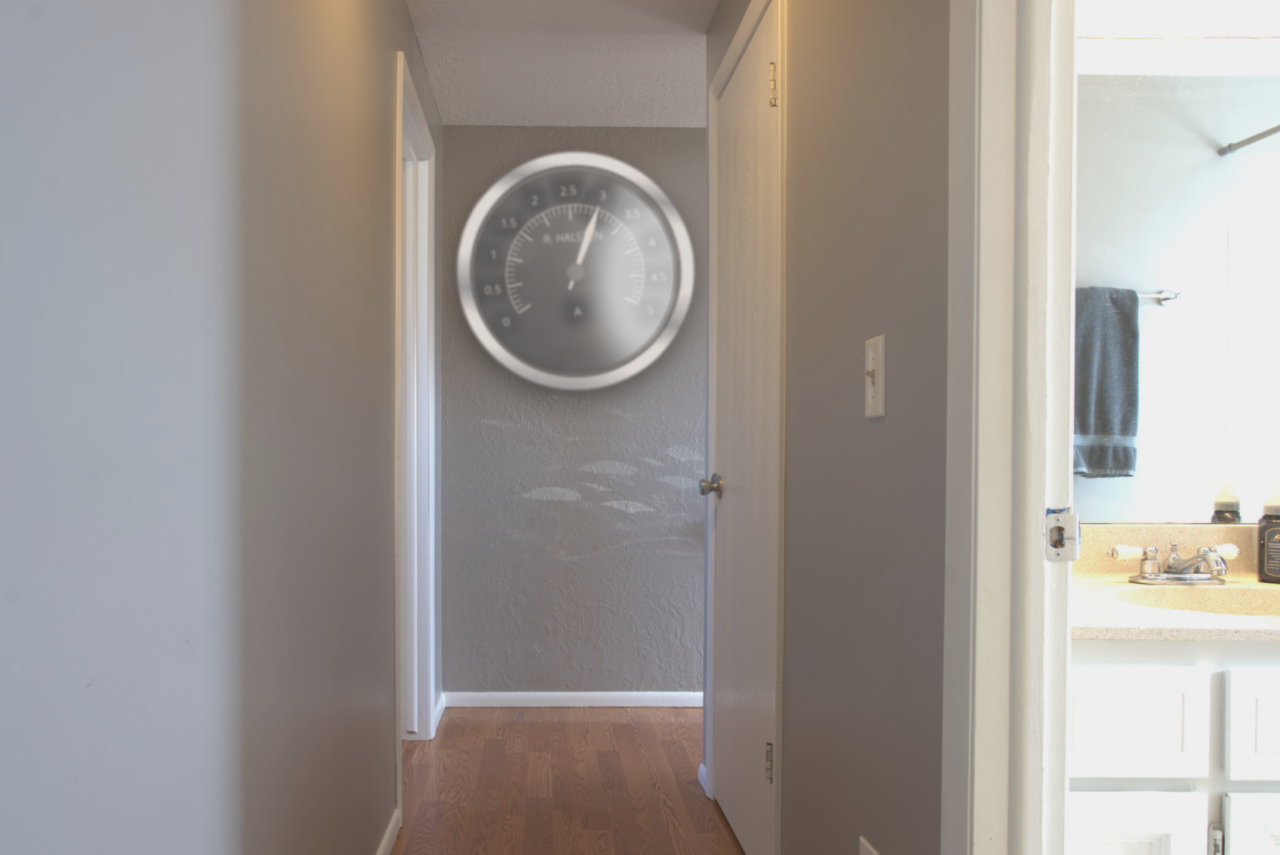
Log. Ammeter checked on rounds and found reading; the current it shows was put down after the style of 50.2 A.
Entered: 3 A
